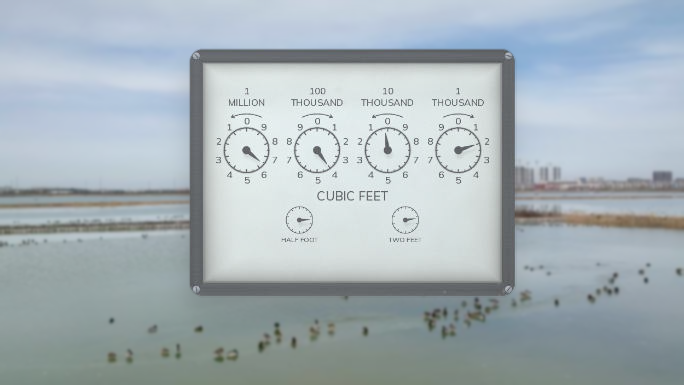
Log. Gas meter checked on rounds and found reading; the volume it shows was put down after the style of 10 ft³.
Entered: 640200 ft³
